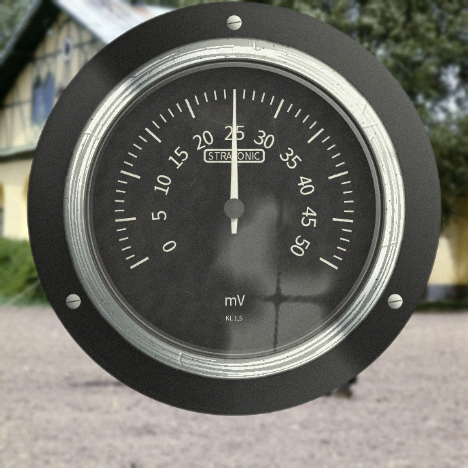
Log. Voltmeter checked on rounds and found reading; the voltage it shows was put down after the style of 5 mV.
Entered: 25 mV
